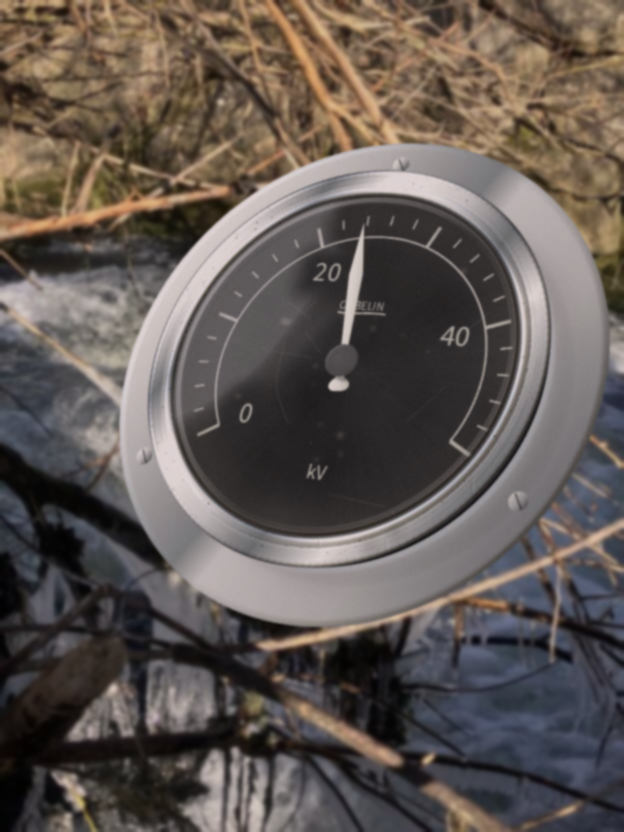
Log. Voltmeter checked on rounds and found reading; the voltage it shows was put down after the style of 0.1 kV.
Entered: 24 kV
